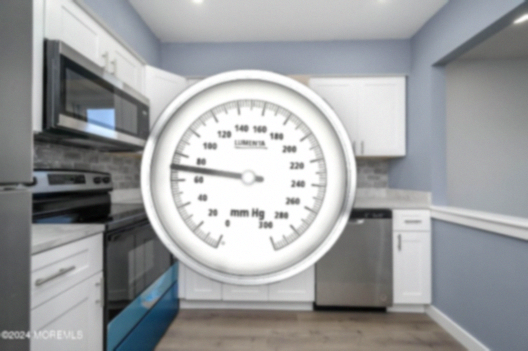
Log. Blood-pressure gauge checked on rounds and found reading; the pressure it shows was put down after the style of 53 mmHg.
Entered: 70 mmHg
